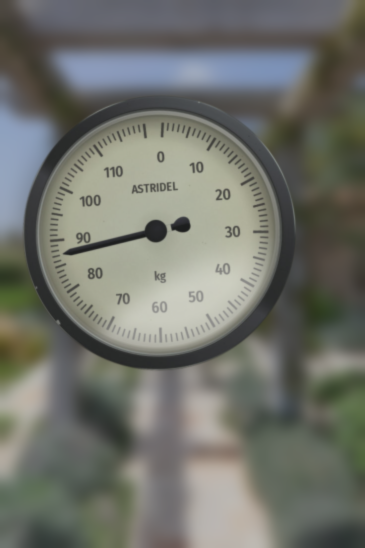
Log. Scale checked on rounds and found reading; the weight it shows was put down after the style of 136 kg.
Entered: 87 kg
